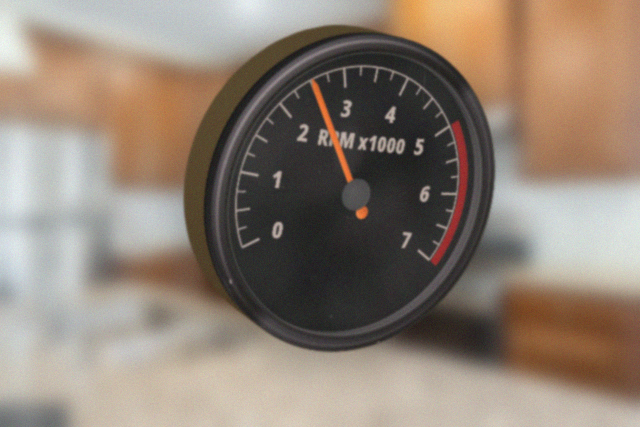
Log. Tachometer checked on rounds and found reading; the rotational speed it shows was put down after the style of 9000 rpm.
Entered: 2500 rpm
